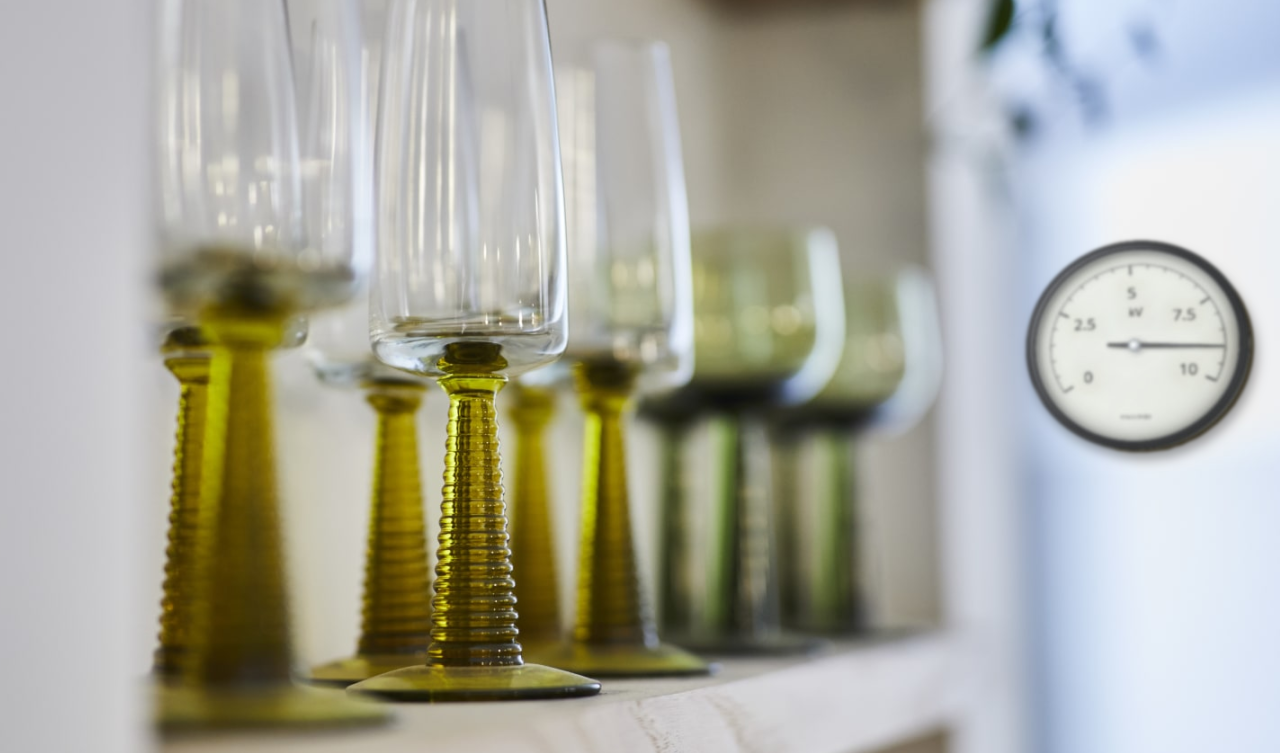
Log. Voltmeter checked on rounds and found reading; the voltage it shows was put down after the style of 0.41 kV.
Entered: 9 kV
